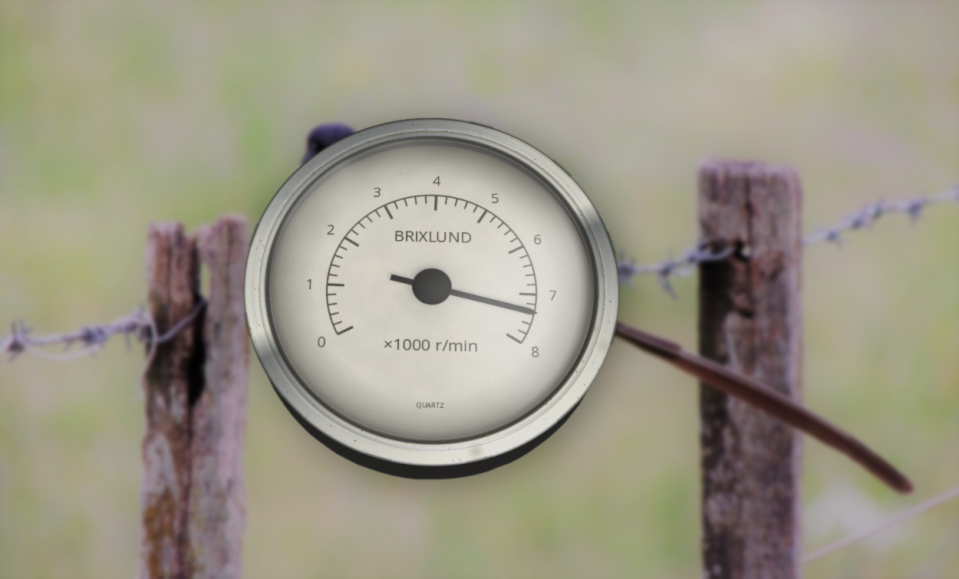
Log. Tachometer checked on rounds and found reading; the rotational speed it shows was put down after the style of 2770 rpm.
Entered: 7400 rpm
